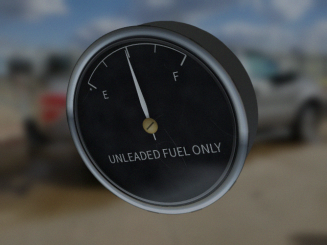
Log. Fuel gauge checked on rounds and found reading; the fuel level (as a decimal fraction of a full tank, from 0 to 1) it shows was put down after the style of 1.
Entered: 0.5
